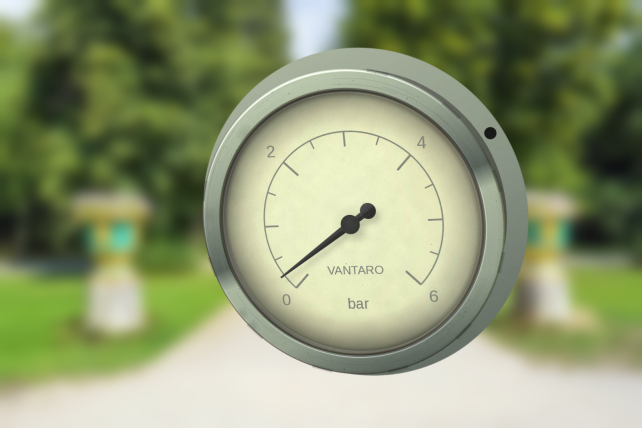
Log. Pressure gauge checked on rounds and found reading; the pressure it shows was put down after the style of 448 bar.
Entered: 0.25 bar
